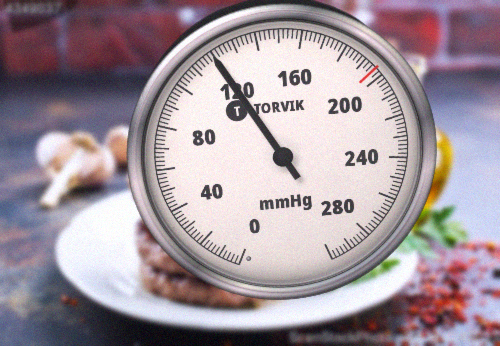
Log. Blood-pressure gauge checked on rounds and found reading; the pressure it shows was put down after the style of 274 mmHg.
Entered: 120 mmHg
